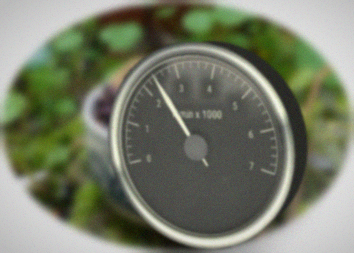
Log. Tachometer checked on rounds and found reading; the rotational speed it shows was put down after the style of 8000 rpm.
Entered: 2400 rpm
